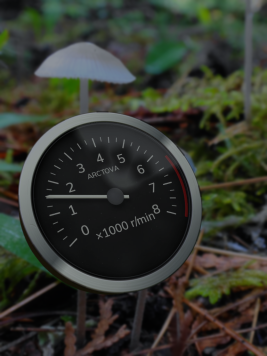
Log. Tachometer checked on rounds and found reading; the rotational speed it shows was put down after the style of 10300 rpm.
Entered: 1500 rpm
